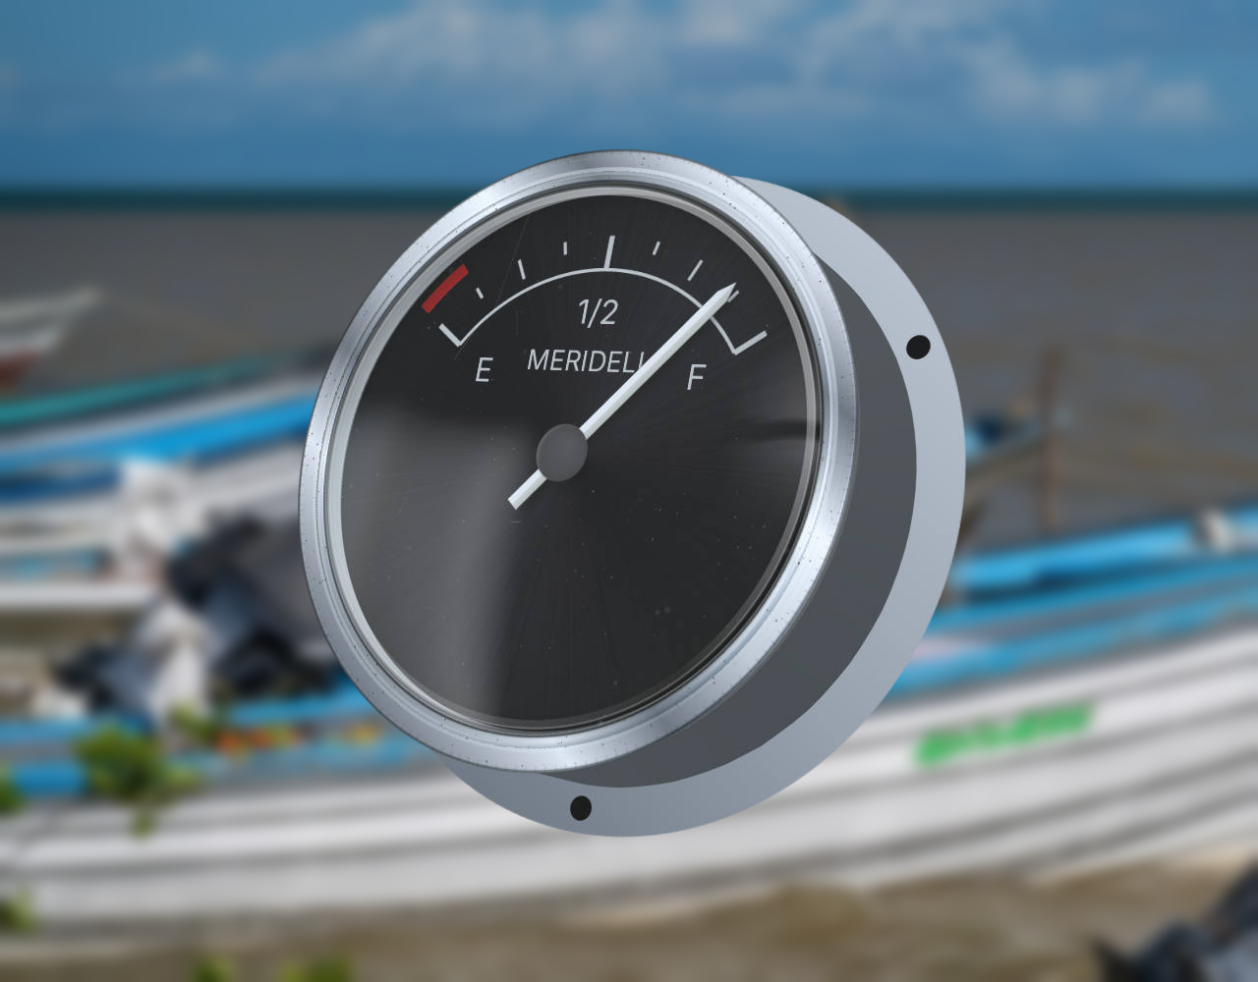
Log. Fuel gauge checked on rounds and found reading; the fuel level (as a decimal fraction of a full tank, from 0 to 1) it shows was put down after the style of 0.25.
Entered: 0.875
